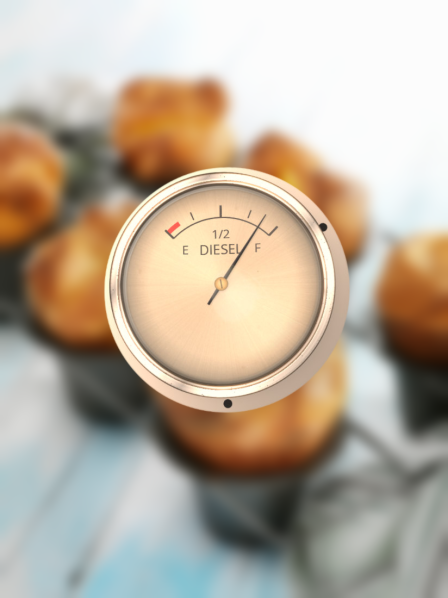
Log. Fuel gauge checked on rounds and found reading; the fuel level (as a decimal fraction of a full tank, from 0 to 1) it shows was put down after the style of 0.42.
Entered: 0.875
